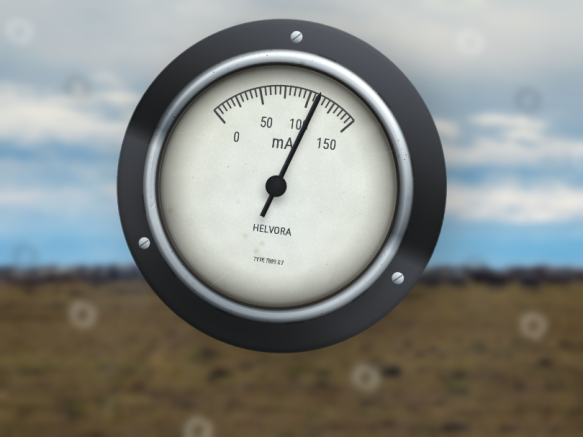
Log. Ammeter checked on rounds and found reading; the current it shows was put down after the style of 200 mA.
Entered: 110 mA
